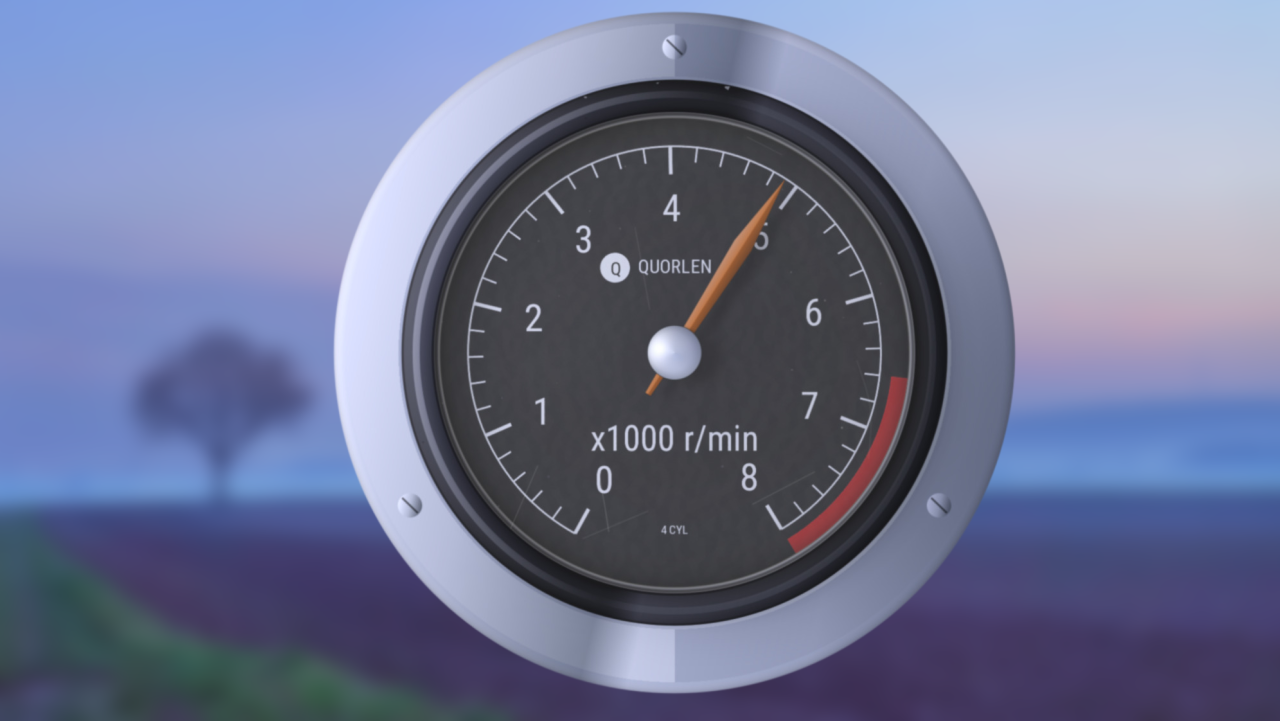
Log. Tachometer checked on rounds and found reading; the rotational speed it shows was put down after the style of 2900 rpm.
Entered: 4900 rpm
